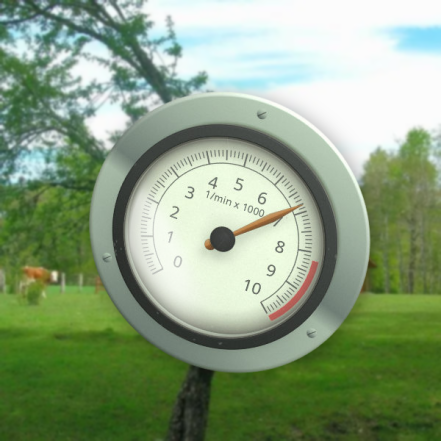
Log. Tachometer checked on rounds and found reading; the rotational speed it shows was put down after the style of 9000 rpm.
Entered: 6800 rpm
